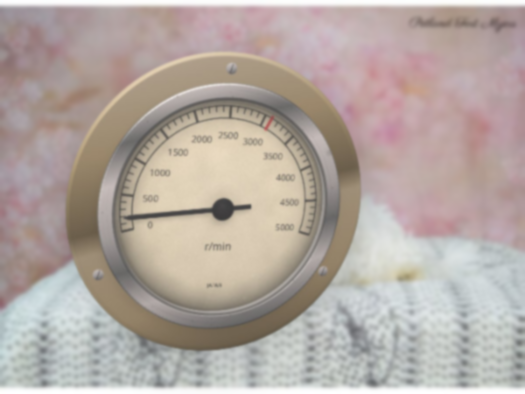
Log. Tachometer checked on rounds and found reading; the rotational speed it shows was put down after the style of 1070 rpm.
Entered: 200 rpm
